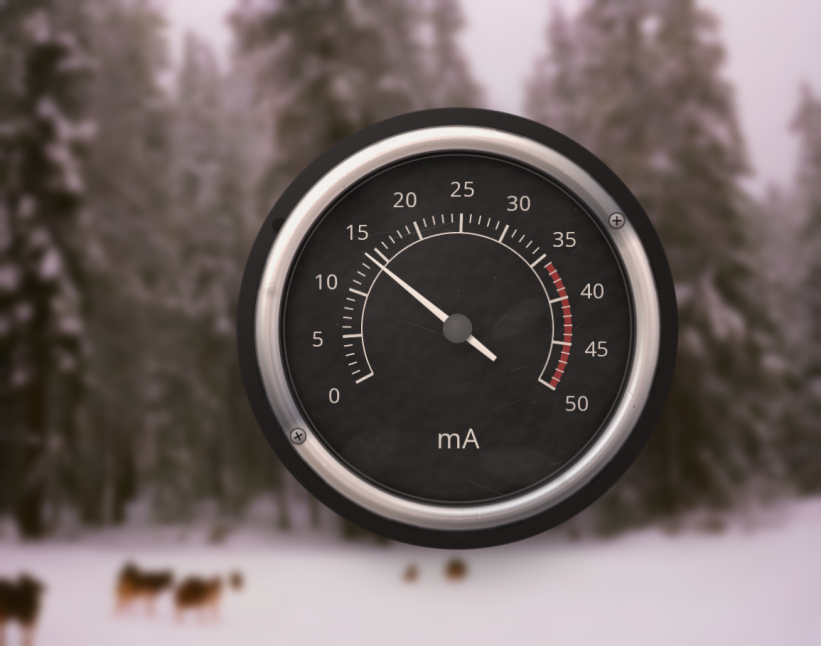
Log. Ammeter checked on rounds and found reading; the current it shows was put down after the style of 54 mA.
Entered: 14 mA
